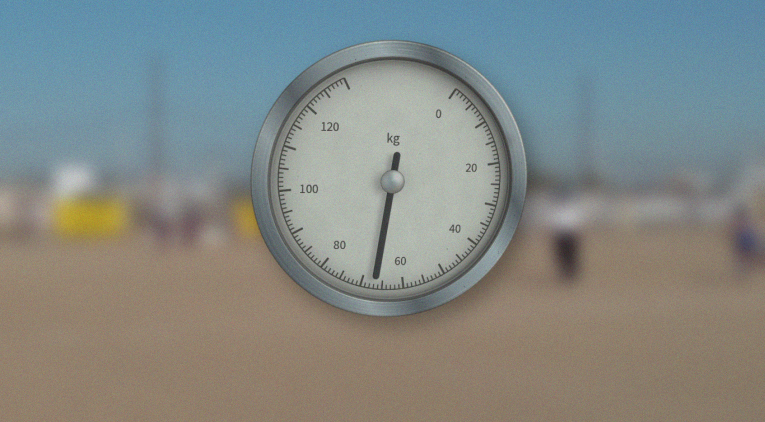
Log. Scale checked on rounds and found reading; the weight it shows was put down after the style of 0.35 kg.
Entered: 67 kg
